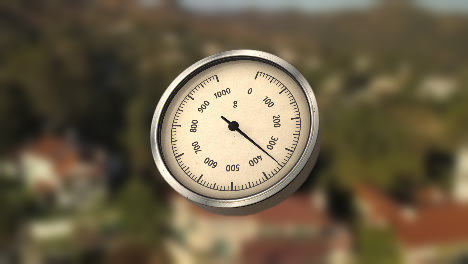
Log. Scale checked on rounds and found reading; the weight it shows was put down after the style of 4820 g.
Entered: 350 g
